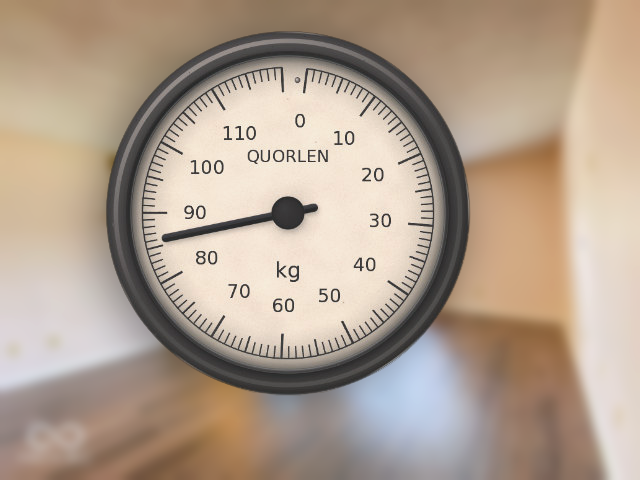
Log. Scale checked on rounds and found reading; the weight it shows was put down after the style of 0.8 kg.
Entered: 86 kg
